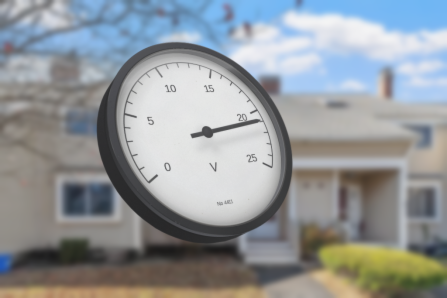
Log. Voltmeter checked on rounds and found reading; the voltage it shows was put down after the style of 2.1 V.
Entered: 21 V
